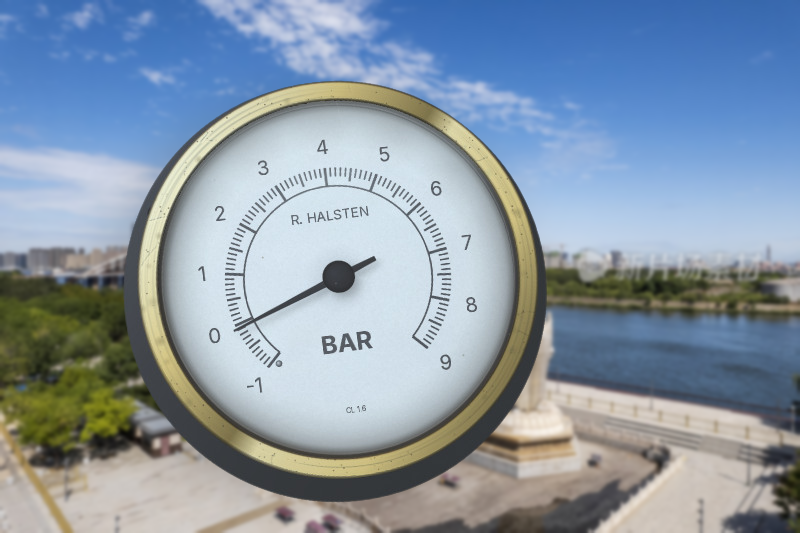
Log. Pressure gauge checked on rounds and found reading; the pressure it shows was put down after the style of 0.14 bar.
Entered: -0.1 bar
